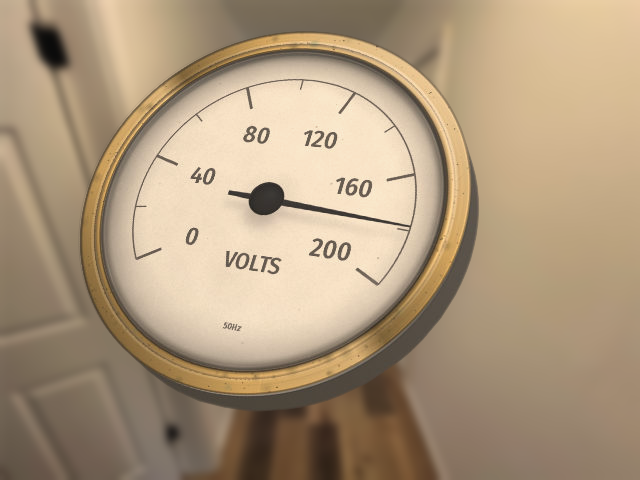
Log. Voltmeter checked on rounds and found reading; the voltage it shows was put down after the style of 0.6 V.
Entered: 180 V
